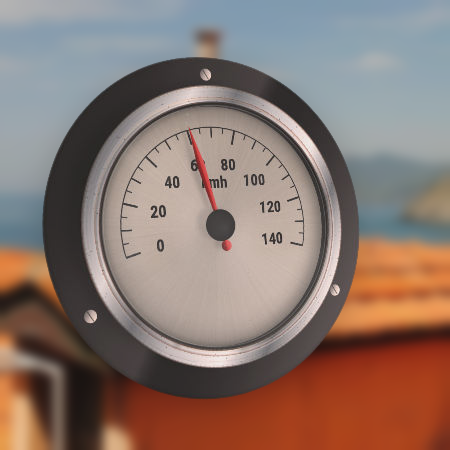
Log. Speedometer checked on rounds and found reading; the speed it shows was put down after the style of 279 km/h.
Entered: 60 km/h
